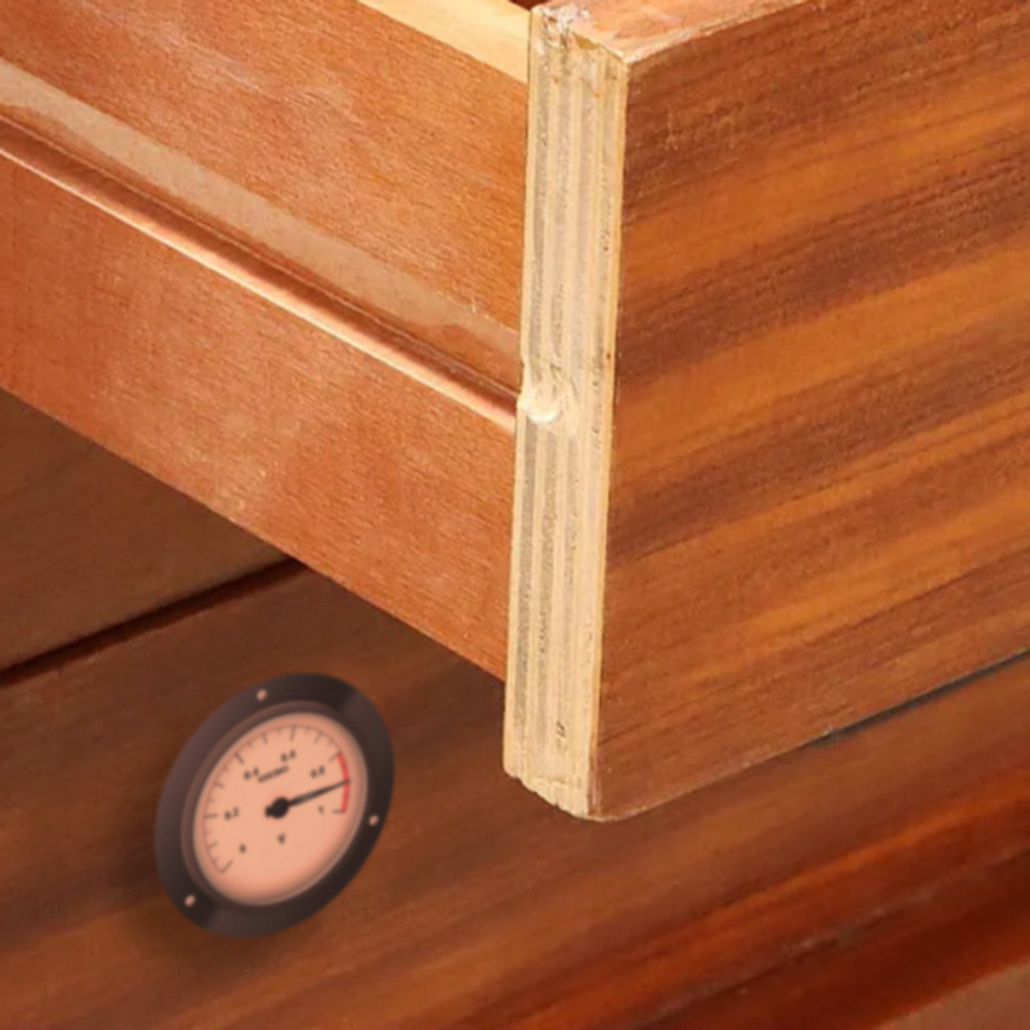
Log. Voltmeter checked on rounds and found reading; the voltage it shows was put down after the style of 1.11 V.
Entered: 0.9 V
